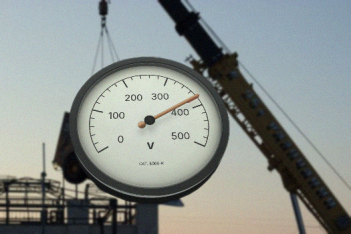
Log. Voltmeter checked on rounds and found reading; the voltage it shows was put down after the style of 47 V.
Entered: 380 V
